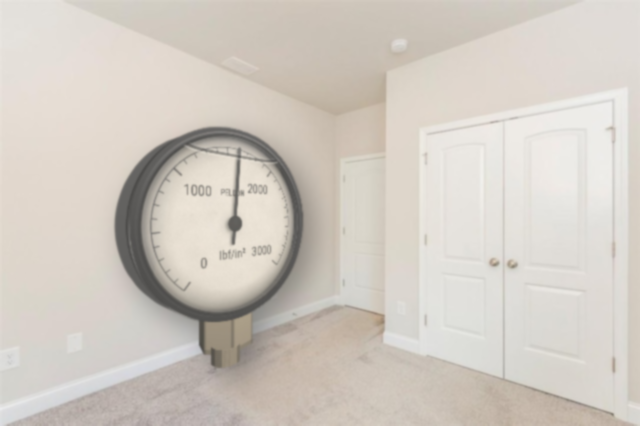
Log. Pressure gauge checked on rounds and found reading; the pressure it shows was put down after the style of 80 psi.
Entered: 1600 psi
